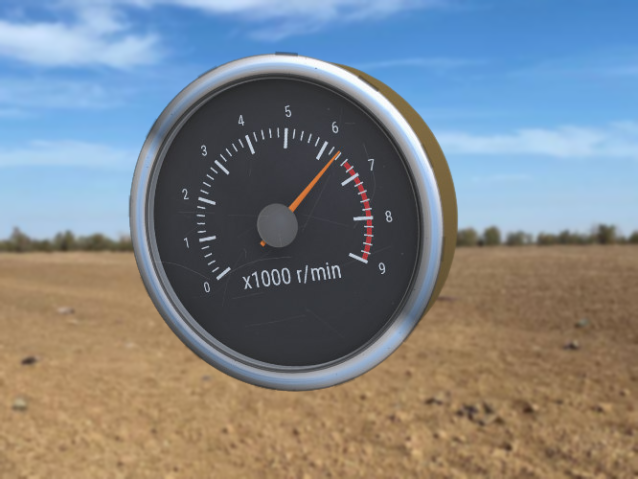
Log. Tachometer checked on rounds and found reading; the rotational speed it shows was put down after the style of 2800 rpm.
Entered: 6400 rpm
